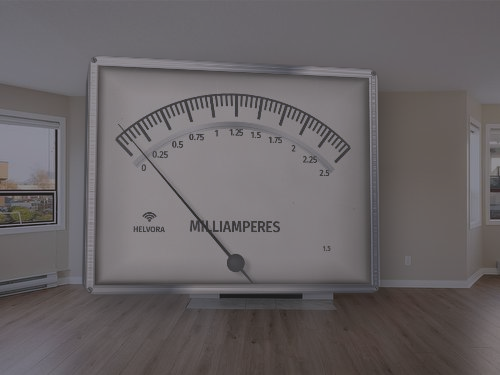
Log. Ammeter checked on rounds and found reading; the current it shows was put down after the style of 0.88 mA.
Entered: 0.1 mA
